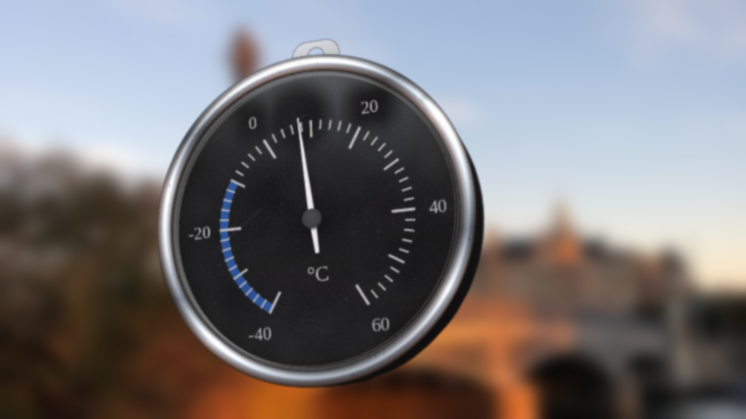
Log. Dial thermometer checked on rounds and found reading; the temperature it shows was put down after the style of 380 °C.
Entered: 8 °C
